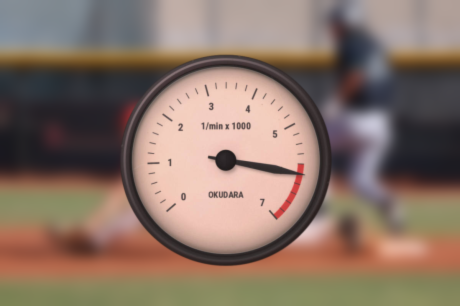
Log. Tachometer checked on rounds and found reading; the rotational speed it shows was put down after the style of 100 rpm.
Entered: 6000 rpm
